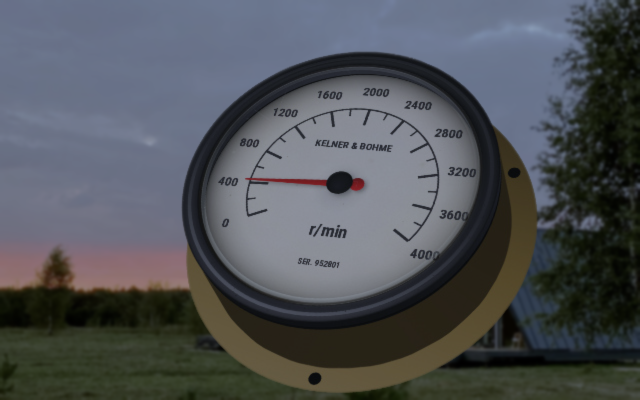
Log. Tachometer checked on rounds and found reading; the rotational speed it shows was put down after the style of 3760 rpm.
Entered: 400 rpm
